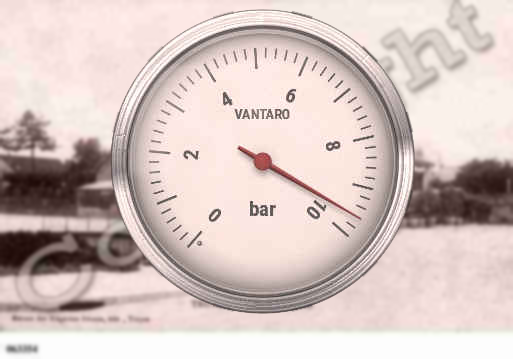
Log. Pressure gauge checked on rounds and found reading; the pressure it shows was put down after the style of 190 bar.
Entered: 9.6 bar
